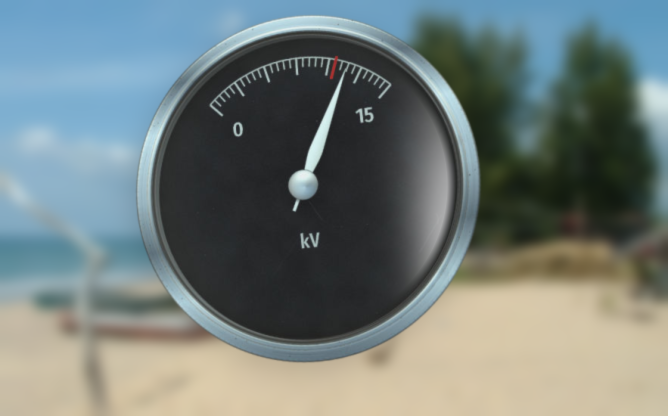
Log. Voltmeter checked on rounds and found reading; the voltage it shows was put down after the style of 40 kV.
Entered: 11.5 kV
